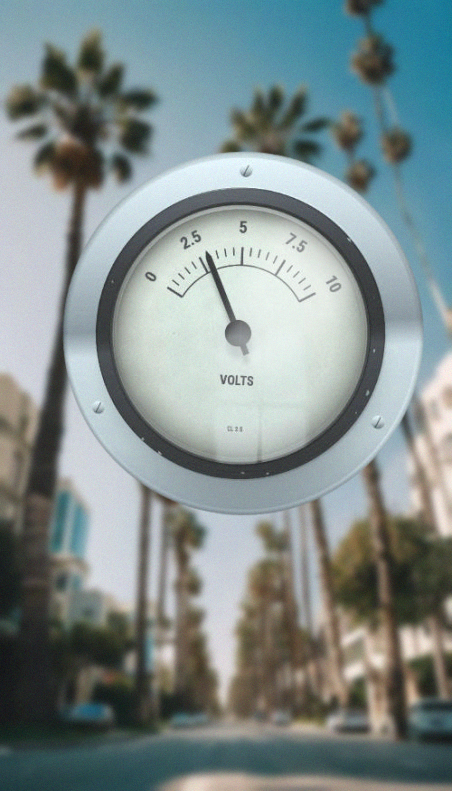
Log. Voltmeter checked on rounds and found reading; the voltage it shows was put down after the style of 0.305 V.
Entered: 3 V
